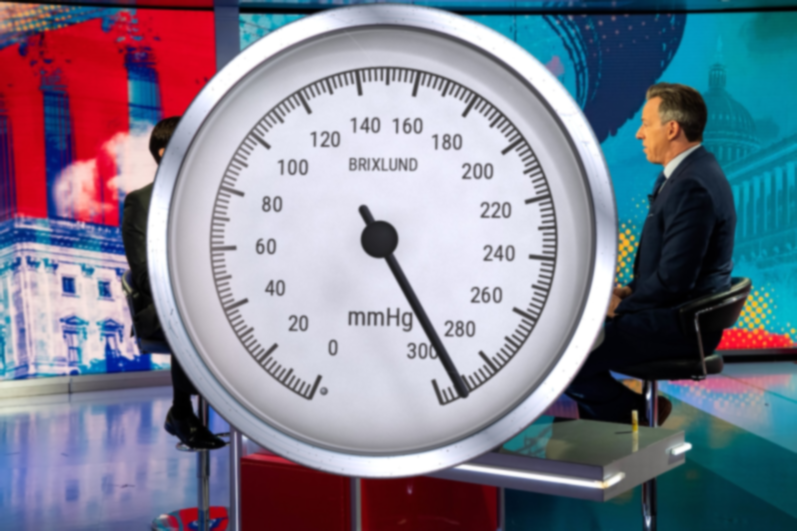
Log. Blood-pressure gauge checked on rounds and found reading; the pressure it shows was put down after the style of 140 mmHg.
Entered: 292 mmHg
